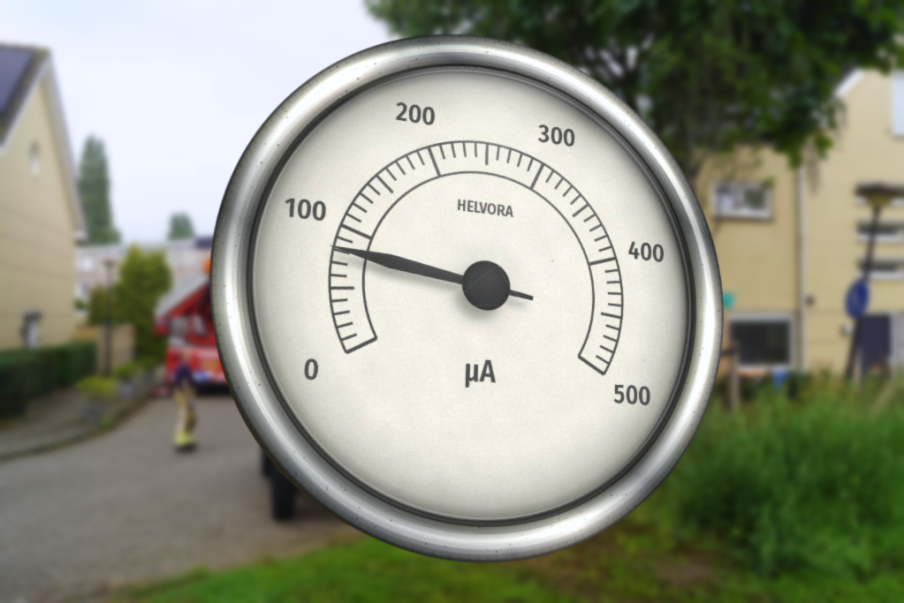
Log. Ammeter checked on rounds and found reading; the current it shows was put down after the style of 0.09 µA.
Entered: 80 µA
